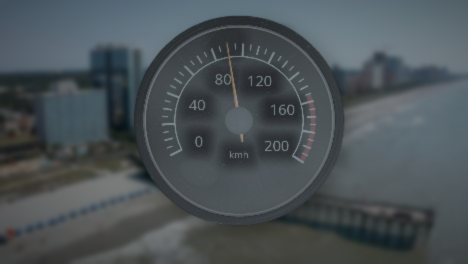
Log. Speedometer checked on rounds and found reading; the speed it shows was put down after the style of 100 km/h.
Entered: 90 km/h
